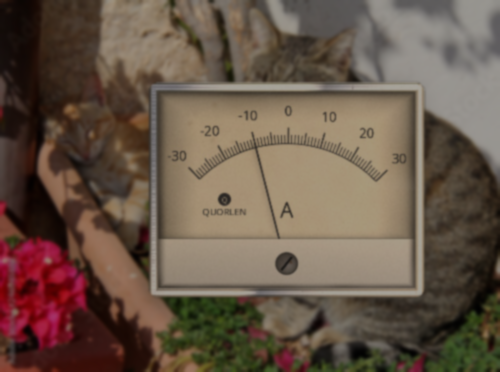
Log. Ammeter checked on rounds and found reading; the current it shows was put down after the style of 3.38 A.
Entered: -10 A
